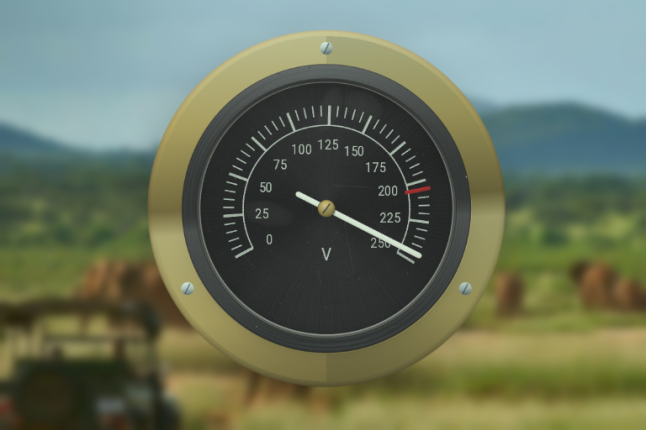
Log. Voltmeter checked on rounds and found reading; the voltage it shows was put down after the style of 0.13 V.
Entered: 245 V
